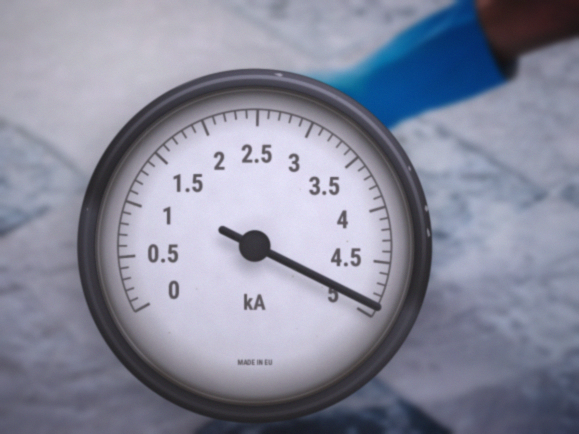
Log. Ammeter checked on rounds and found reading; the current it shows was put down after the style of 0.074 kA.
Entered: 4.9 kA
